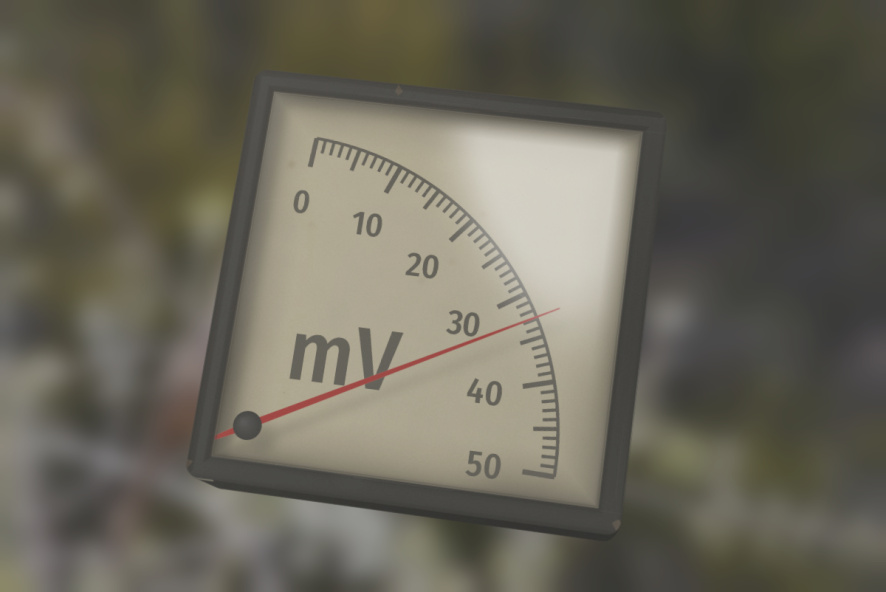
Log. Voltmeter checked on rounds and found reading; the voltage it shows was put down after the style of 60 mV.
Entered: 33 mV
